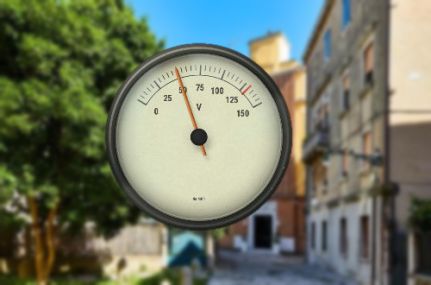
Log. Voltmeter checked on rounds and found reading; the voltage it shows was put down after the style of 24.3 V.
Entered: 50 V
